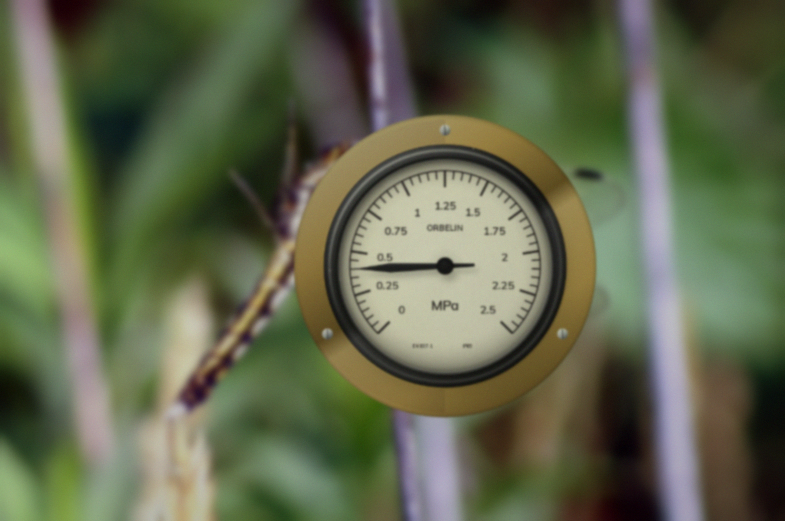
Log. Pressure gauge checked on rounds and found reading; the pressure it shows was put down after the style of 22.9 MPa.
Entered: 0.4 MPa
